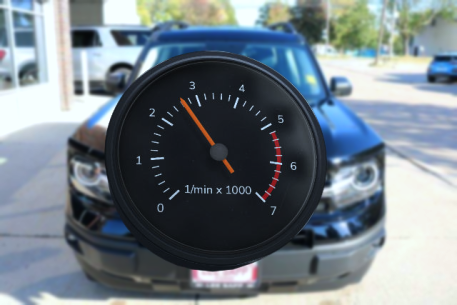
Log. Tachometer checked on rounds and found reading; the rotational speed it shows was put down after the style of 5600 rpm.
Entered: 2600 rpm
